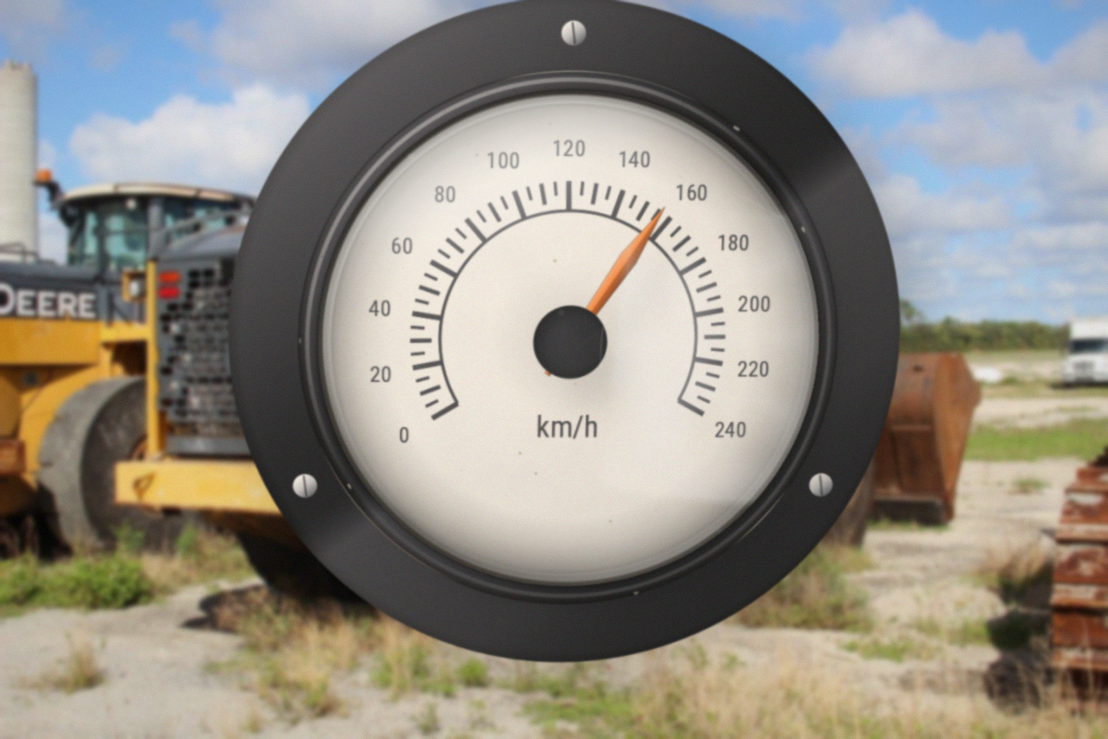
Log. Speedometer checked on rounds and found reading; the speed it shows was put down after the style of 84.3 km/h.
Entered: 155 km/h
